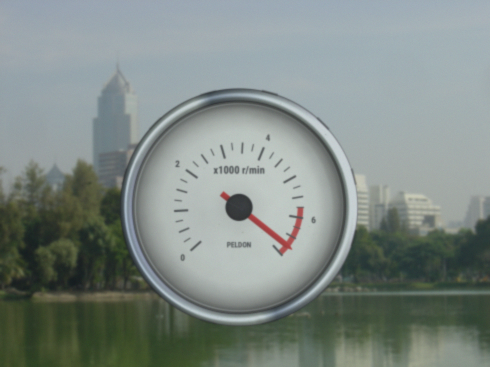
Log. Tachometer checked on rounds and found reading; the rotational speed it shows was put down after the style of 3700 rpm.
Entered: 6750 rpm
